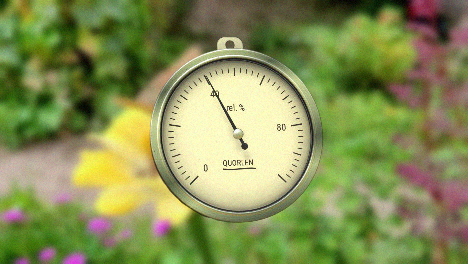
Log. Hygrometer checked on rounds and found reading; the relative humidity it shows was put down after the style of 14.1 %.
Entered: 40 %
